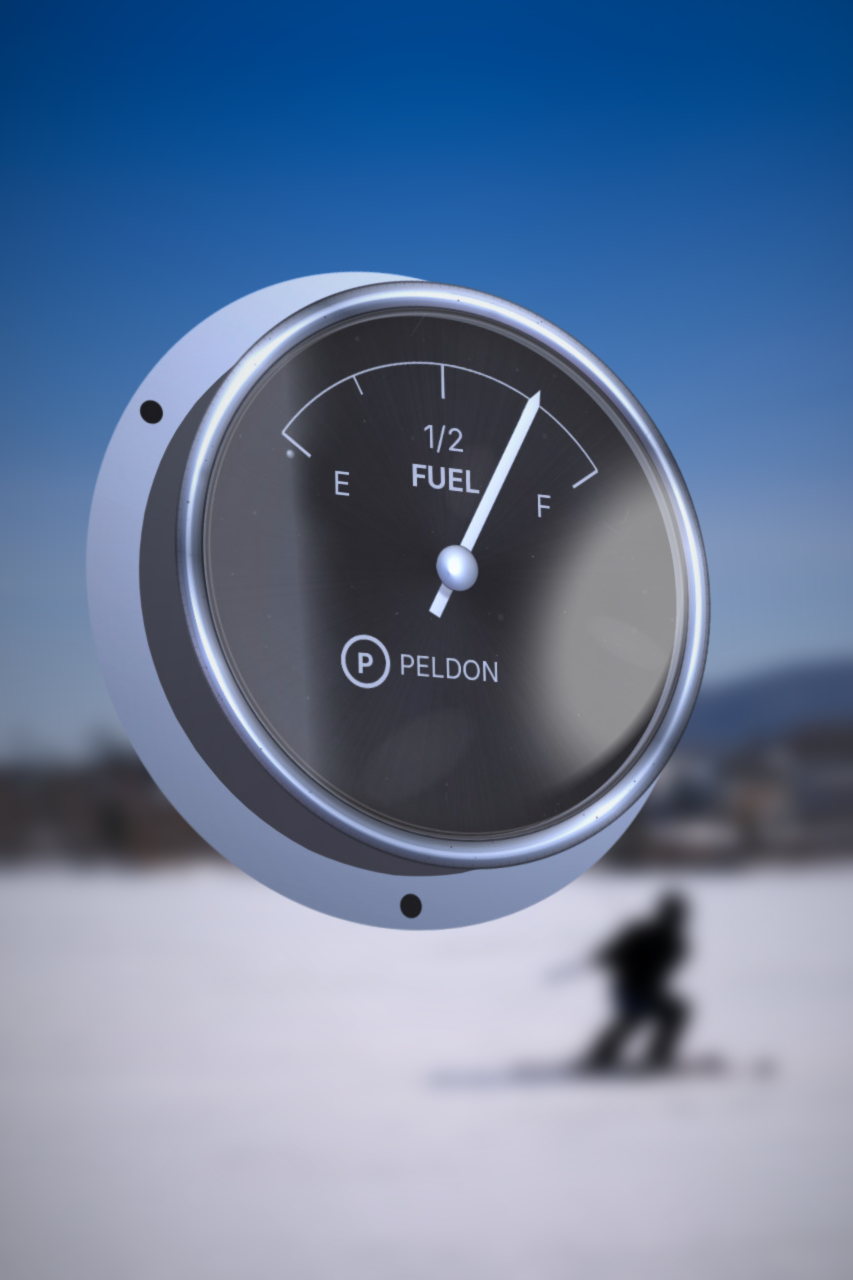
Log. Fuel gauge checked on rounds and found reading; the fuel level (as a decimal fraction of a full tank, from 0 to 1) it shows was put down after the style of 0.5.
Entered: 0.75
